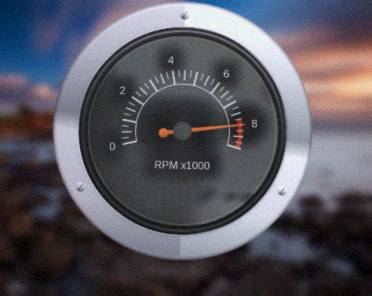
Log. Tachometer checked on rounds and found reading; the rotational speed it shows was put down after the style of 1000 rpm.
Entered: 8000 rpm
